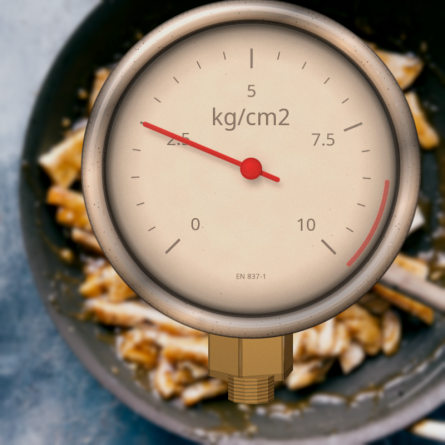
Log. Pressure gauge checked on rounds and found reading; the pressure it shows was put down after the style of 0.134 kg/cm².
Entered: 2.5 kg/cm²
